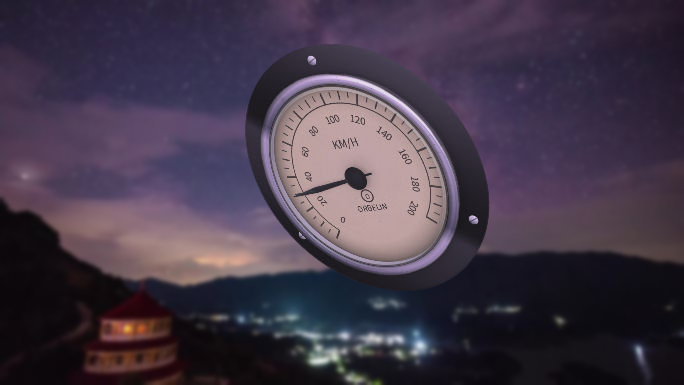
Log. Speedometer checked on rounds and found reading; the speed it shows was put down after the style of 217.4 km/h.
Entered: 30 km/h
